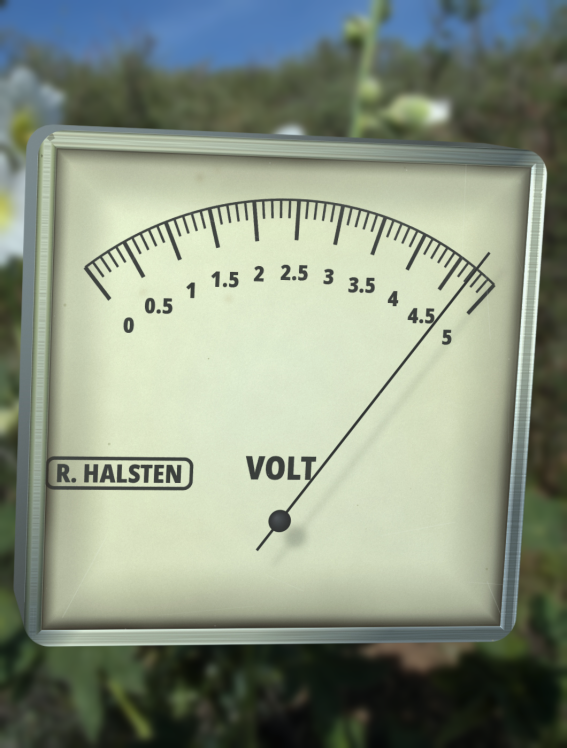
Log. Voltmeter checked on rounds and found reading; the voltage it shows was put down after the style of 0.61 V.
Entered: 4.7 V
